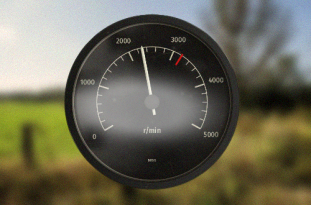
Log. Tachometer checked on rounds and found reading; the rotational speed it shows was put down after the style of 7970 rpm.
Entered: 2300 rpm
